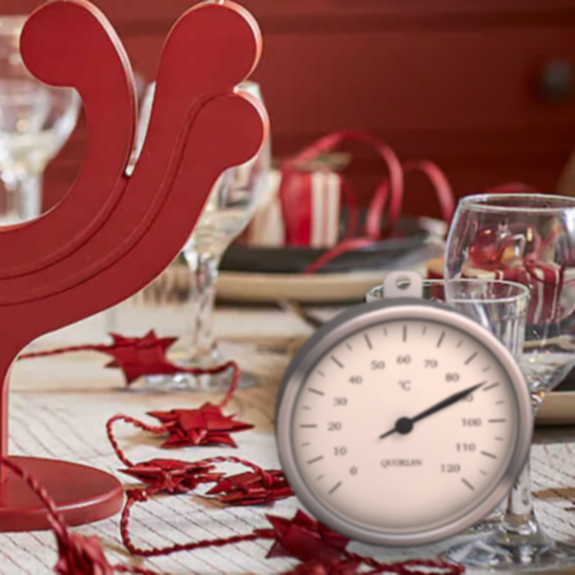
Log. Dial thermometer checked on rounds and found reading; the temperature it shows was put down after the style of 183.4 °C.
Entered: 87.5 °C
